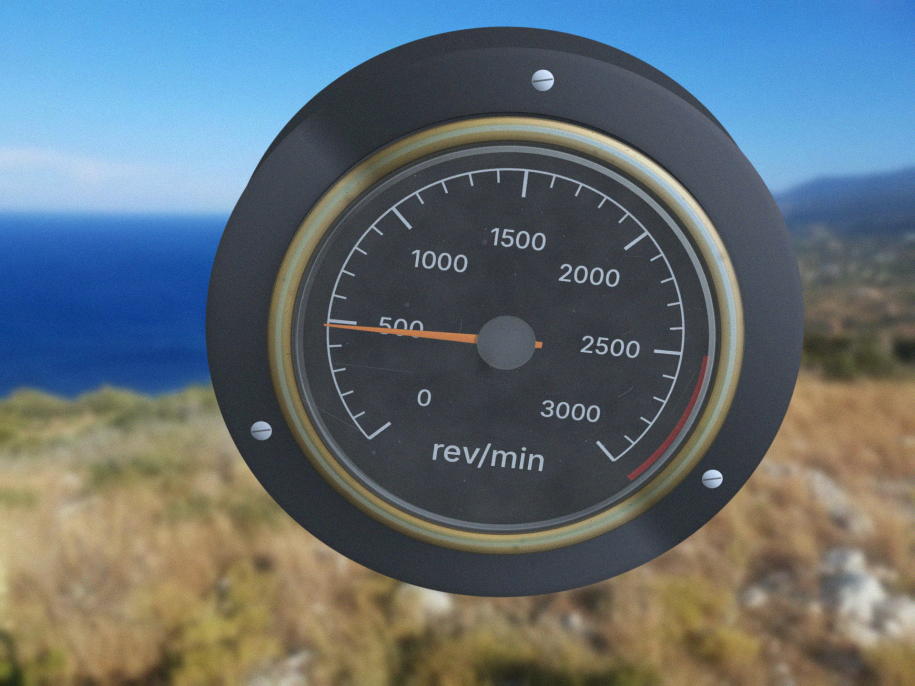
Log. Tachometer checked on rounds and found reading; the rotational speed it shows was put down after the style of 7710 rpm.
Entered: 500 rpm
